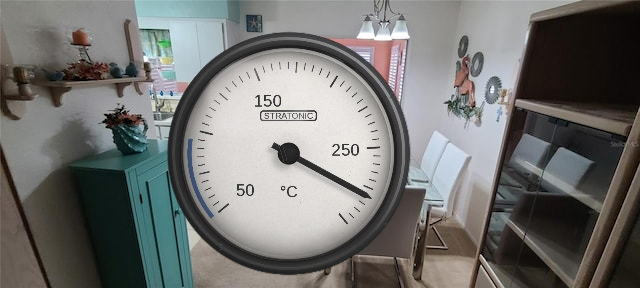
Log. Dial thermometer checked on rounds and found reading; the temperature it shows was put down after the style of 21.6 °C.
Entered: 280 °C
